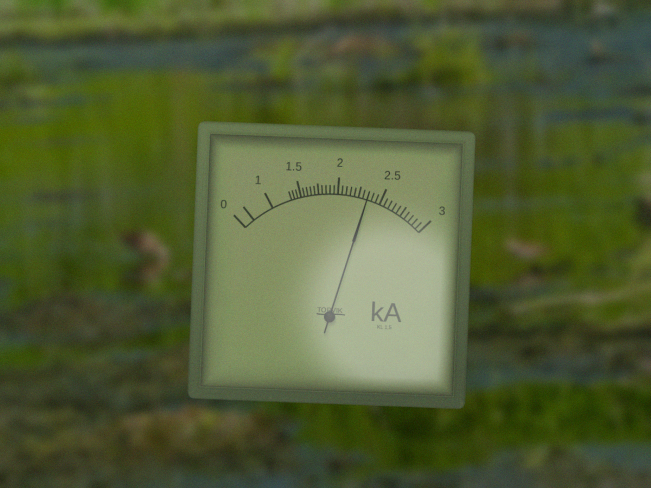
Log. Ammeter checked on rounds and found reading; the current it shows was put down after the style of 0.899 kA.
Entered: 2.35 kA
